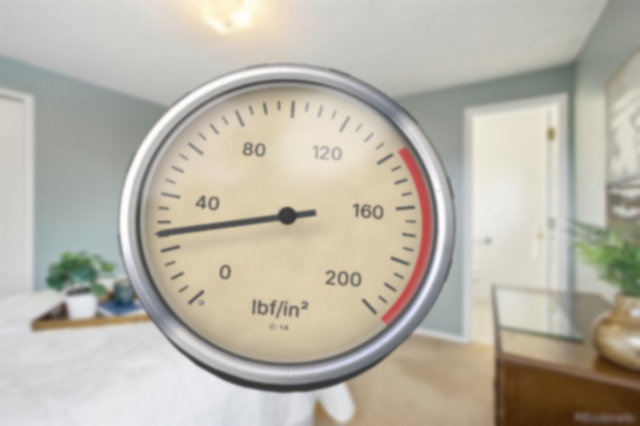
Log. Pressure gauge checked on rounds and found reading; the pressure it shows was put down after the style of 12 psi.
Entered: 25 psi
